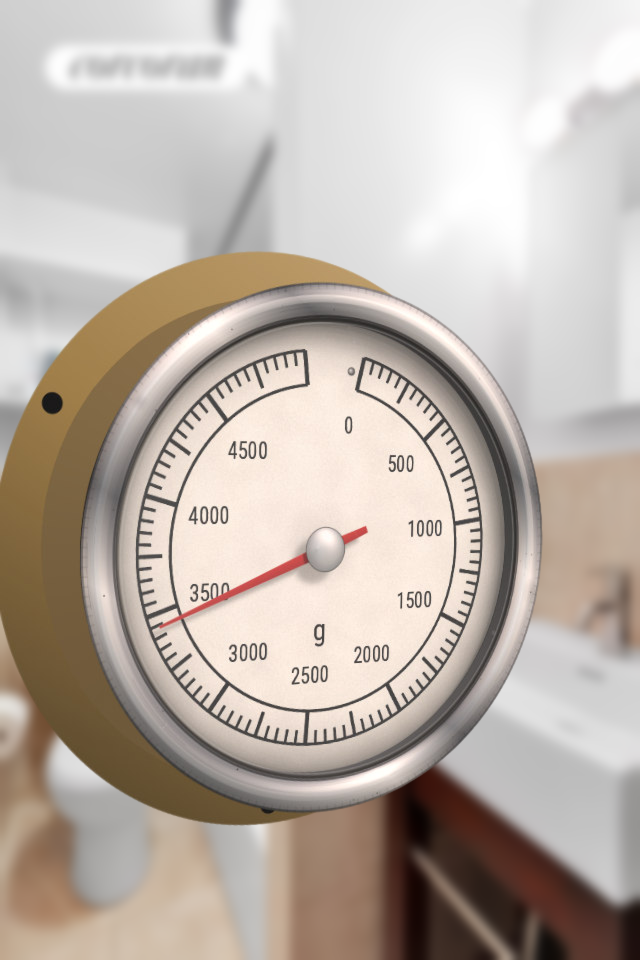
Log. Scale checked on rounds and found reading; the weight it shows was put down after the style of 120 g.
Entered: 3450 g
